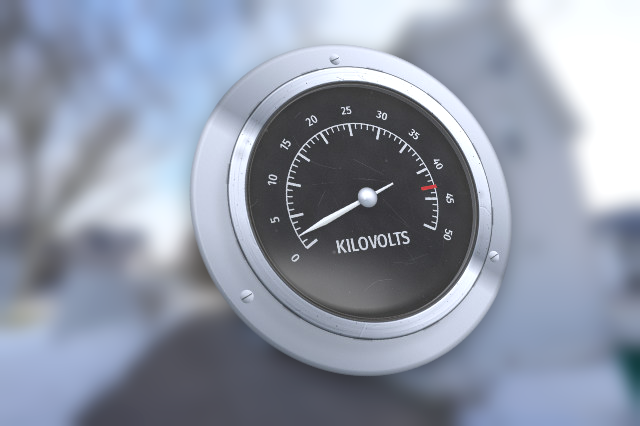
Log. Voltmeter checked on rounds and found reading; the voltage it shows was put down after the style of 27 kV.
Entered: 2 kV
